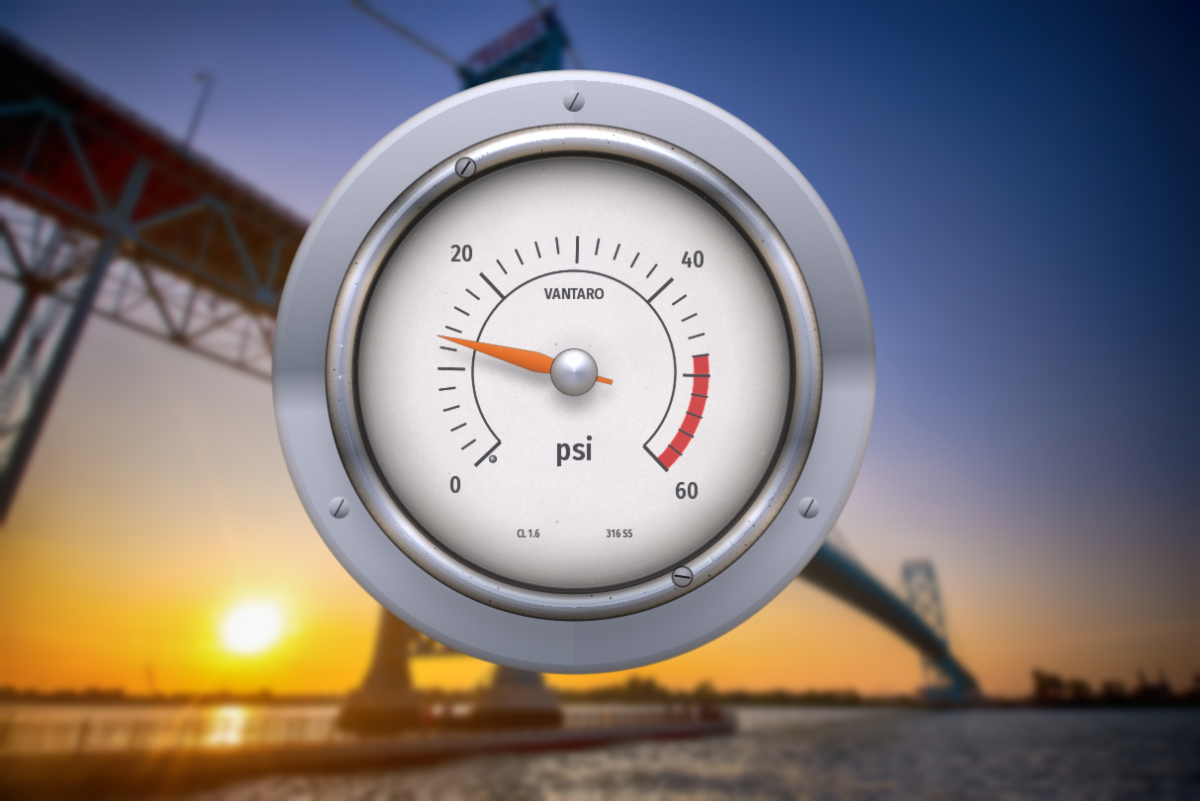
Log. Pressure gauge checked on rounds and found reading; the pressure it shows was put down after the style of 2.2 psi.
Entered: 13 psi
